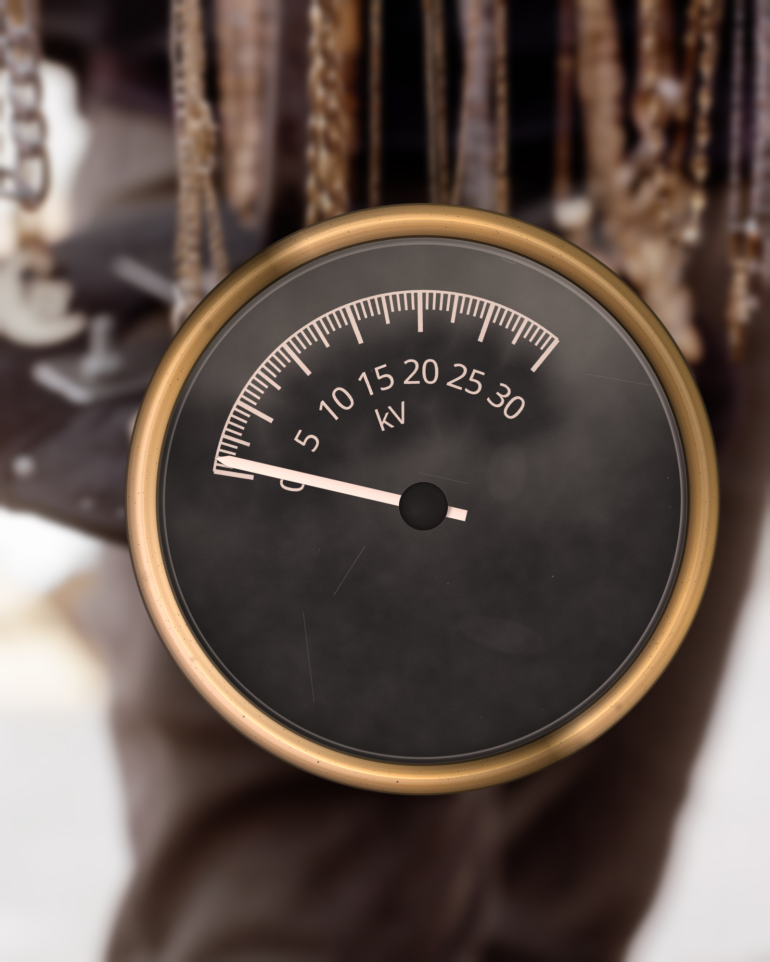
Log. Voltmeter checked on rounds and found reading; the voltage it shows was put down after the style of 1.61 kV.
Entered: 1 kV
